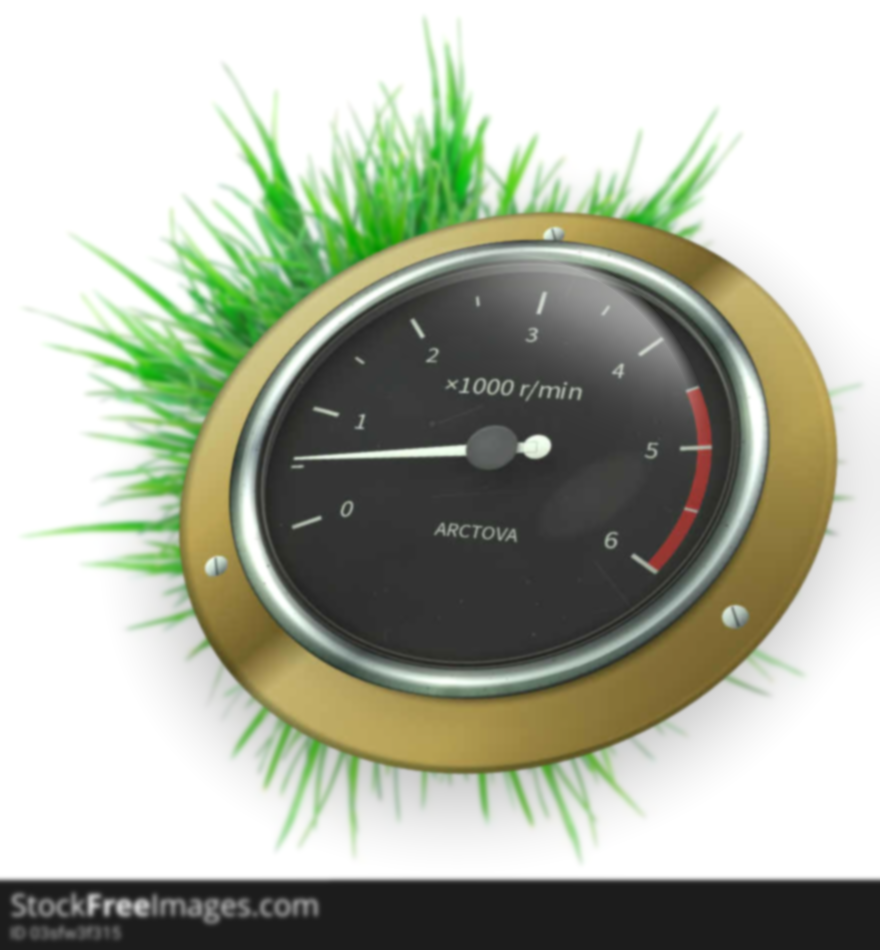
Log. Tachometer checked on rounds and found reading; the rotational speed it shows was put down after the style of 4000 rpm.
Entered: 500 rpm
